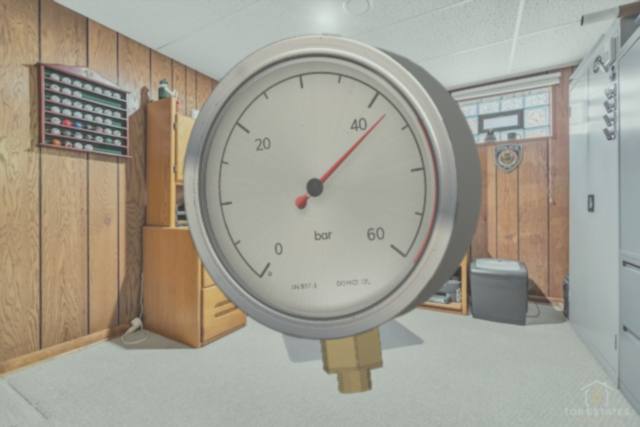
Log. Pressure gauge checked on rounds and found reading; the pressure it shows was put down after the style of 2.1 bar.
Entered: 42.5 bar
